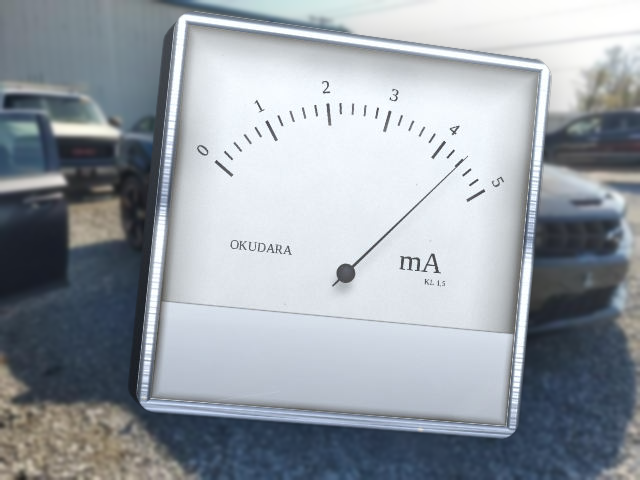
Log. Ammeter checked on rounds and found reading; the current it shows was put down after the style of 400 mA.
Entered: 4.4 mA
